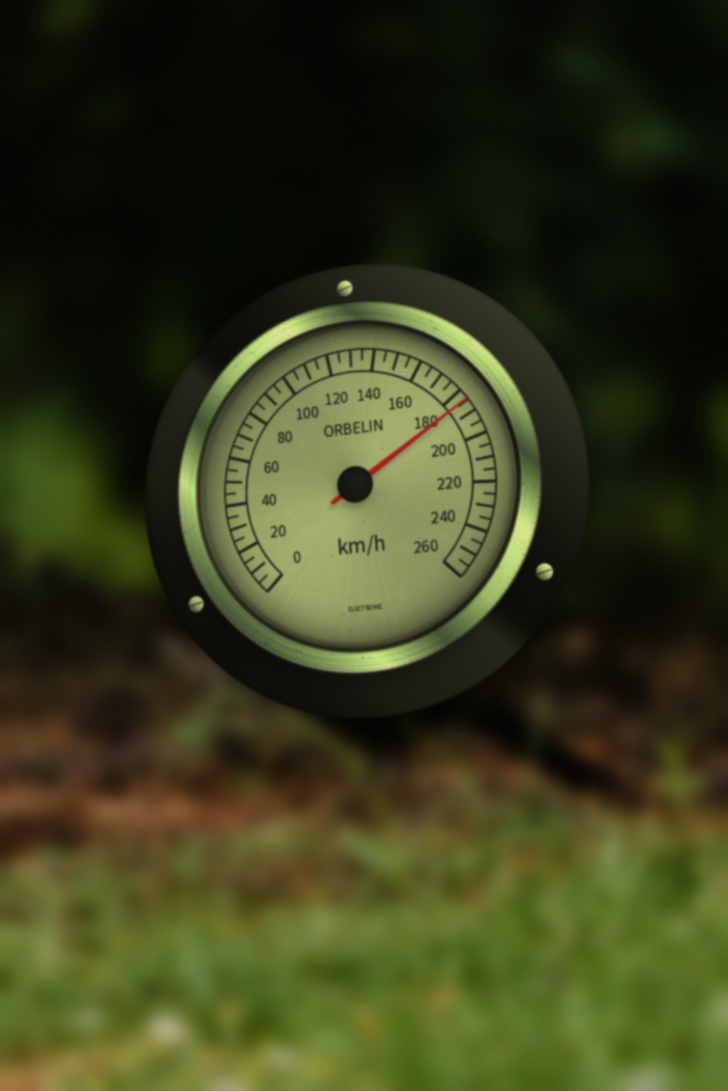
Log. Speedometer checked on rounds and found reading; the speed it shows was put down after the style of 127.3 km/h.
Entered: 185 km/h
